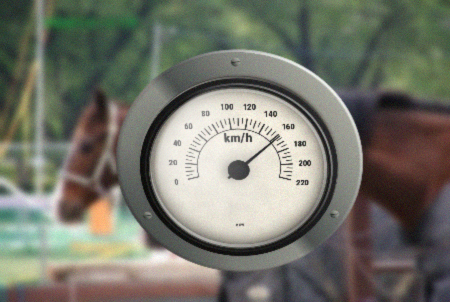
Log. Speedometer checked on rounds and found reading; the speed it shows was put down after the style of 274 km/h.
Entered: 160 km/h
